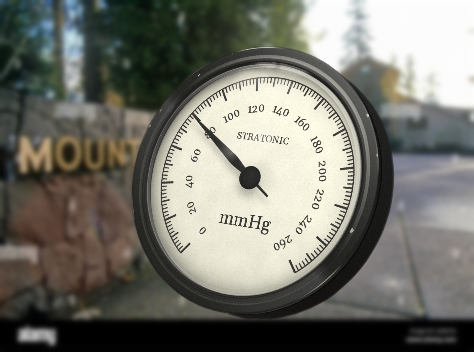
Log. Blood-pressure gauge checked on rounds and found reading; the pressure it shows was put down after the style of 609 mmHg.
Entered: 80 mmHg
